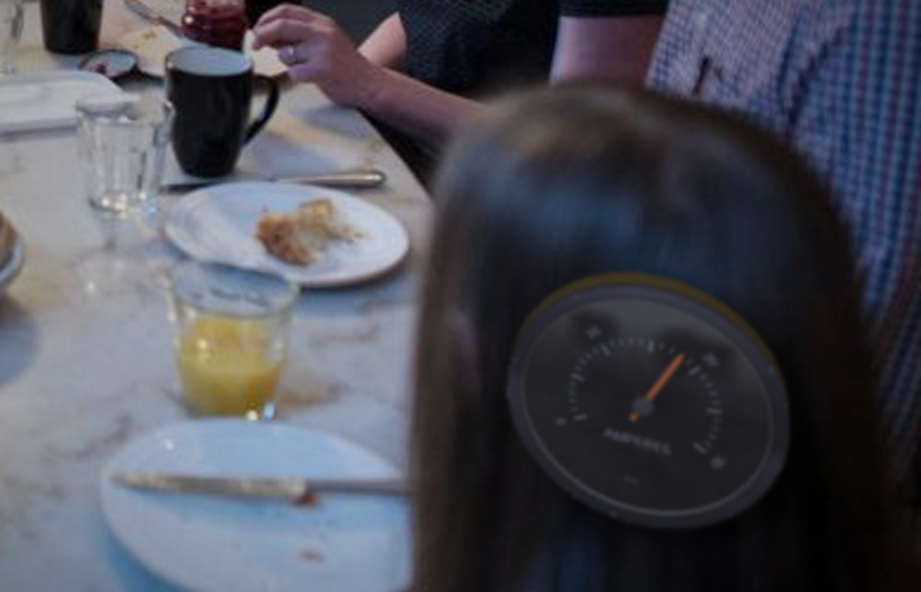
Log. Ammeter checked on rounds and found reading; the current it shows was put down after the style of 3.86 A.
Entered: 18 A
